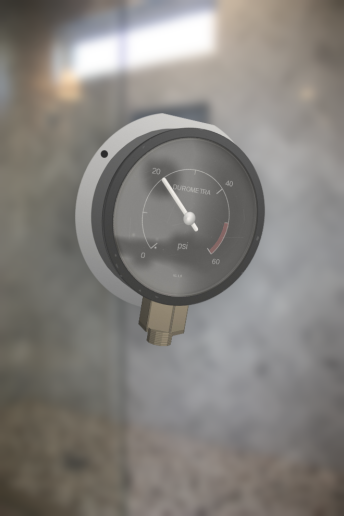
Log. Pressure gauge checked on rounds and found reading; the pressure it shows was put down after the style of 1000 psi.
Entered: 20 psi
